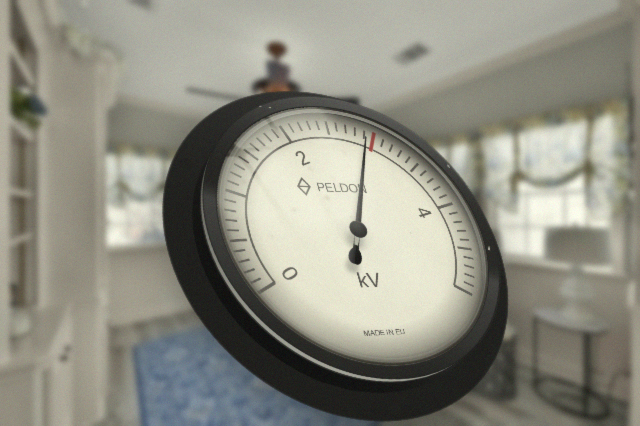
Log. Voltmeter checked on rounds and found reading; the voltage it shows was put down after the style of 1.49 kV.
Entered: 2.9 kV
